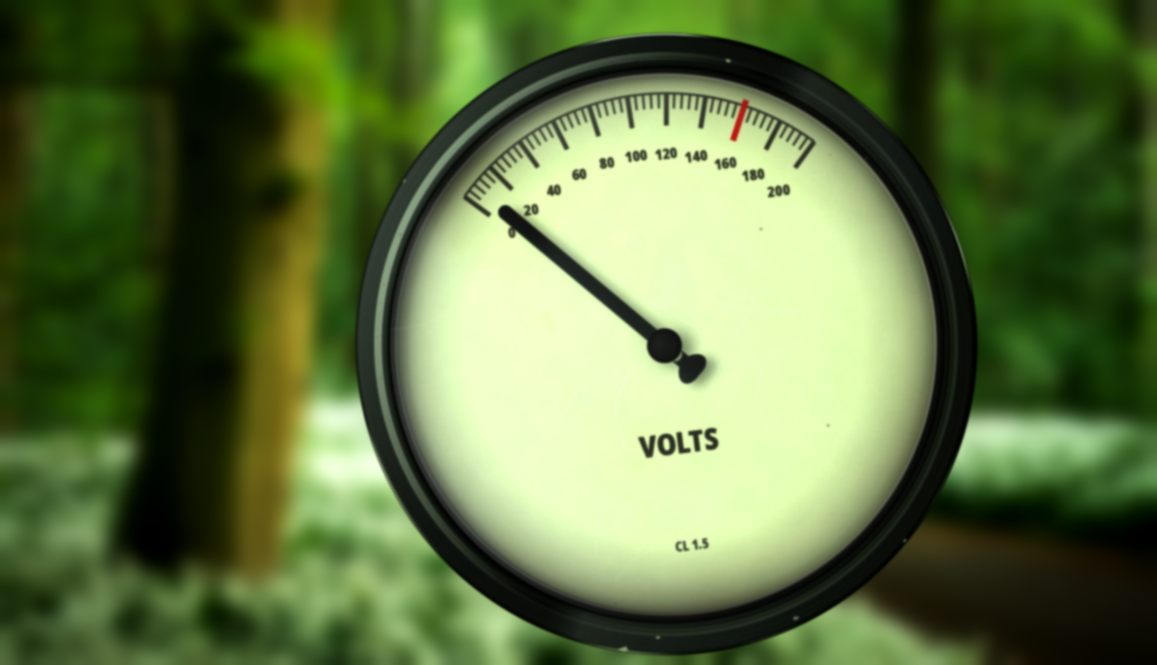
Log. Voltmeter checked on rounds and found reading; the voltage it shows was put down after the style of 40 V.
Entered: 8 V
